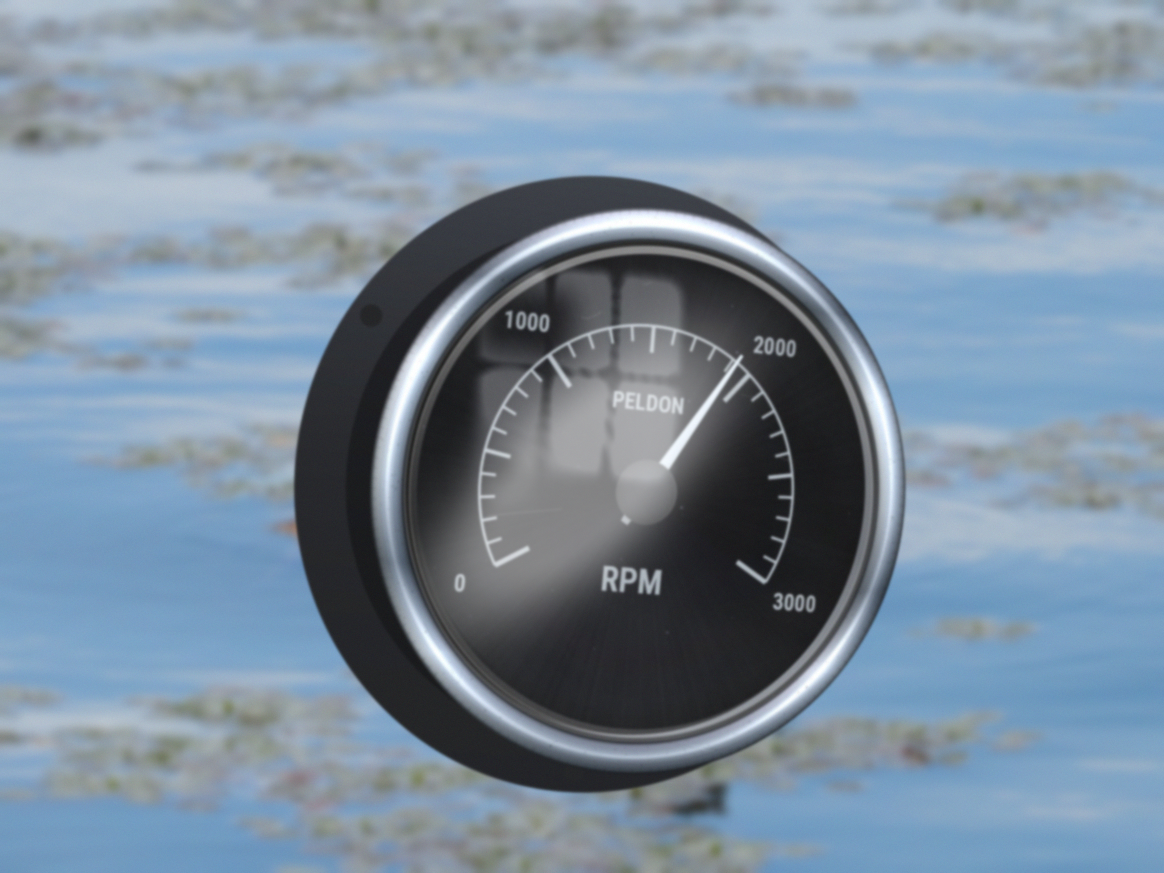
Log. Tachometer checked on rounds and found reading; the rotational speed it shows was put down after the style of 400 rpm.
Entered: 1900 rpm
